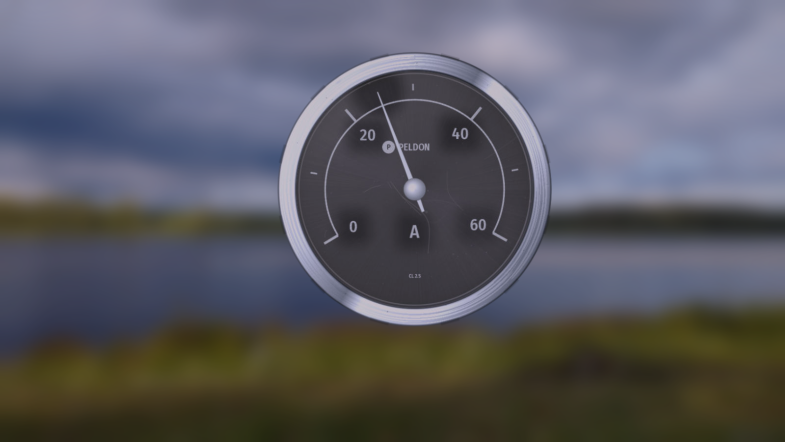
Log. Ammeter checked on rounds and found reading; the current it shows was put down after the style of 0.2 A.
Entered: 25 A
